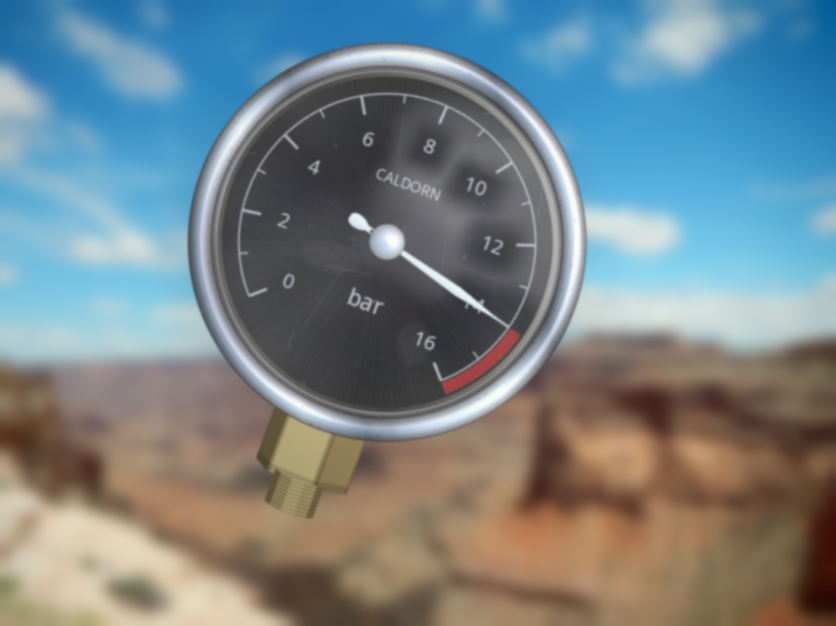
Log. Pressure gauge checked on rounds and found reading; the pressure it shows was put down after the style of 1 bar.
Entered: 14 bar
